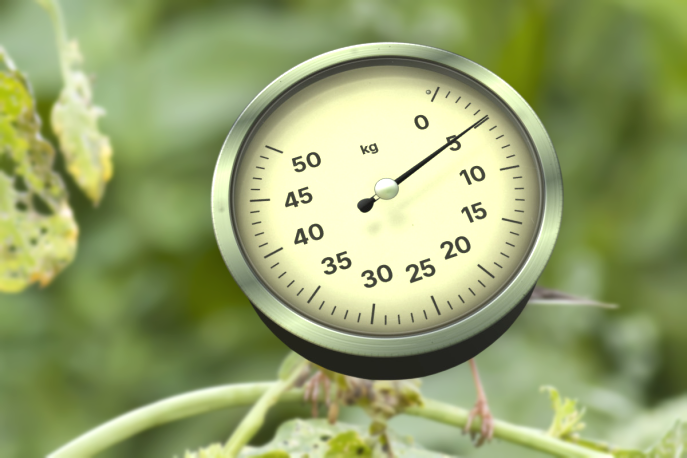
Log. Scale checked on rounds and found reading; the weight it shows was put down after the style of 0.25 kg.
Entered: 5 kg
